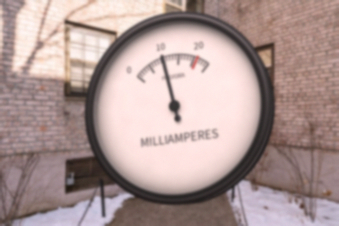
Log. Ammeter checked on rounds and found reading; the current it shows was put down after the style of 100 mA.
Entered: 10 mA
